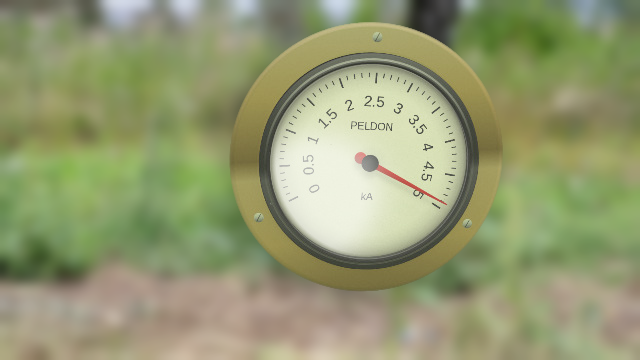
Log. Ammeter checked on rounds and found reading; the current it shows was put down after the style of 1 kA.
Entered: 4.9 kA
